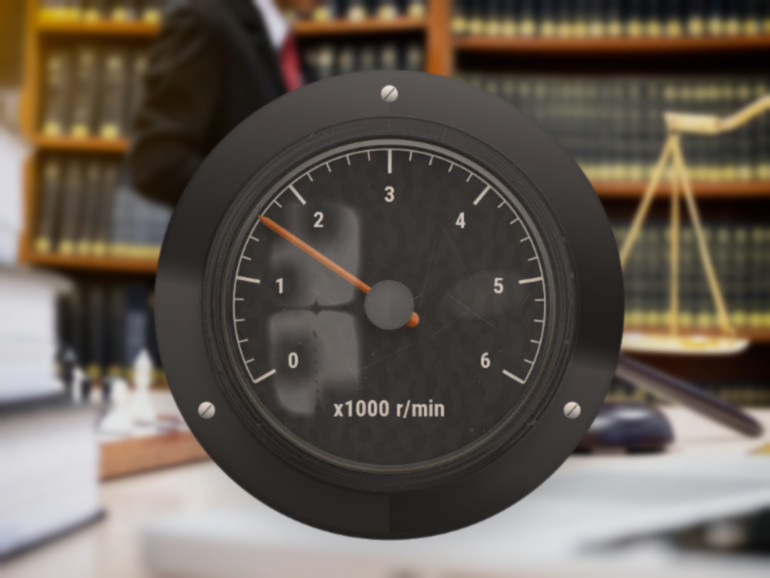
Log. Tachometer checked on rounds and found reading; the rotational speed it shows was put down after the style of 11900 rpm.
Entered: 1600 rpm
